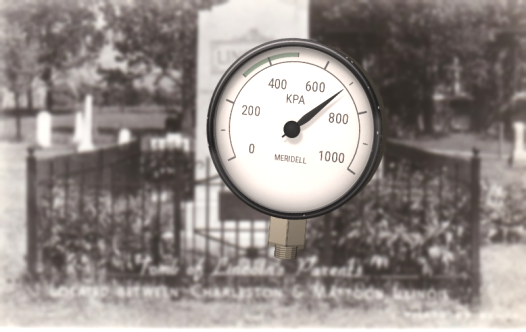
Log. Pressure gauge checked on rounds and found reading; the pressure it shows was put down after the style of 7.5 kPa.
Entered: 700 kPa
